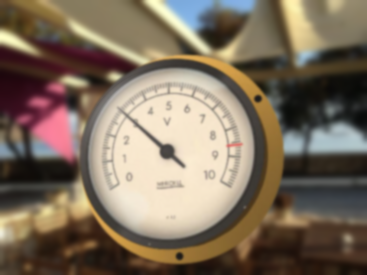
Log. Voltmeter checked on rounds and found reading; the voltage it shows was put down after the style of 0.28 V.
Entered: 3 V
